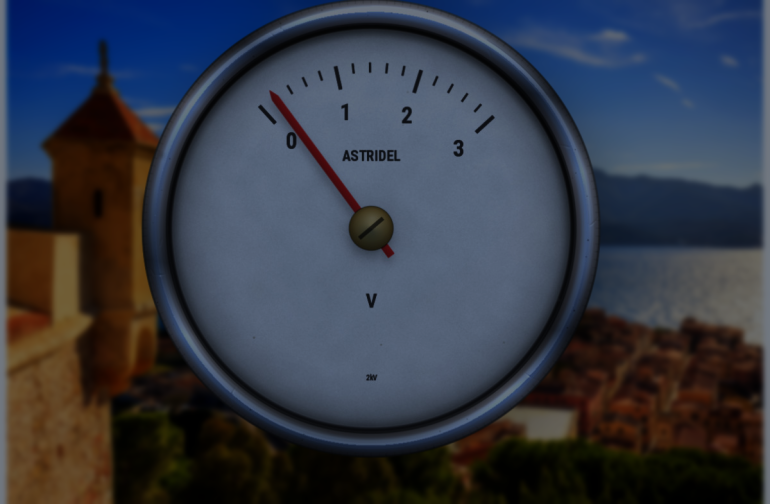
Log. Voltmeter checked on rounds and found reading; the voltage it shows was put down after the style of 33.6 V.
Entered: 0.2 V
